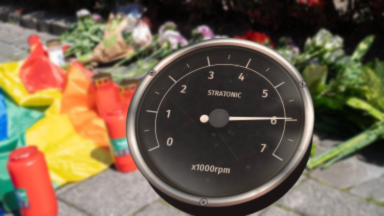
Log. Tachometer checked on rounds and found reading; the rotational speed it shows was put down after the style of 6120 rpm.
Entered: 6000 rpm
